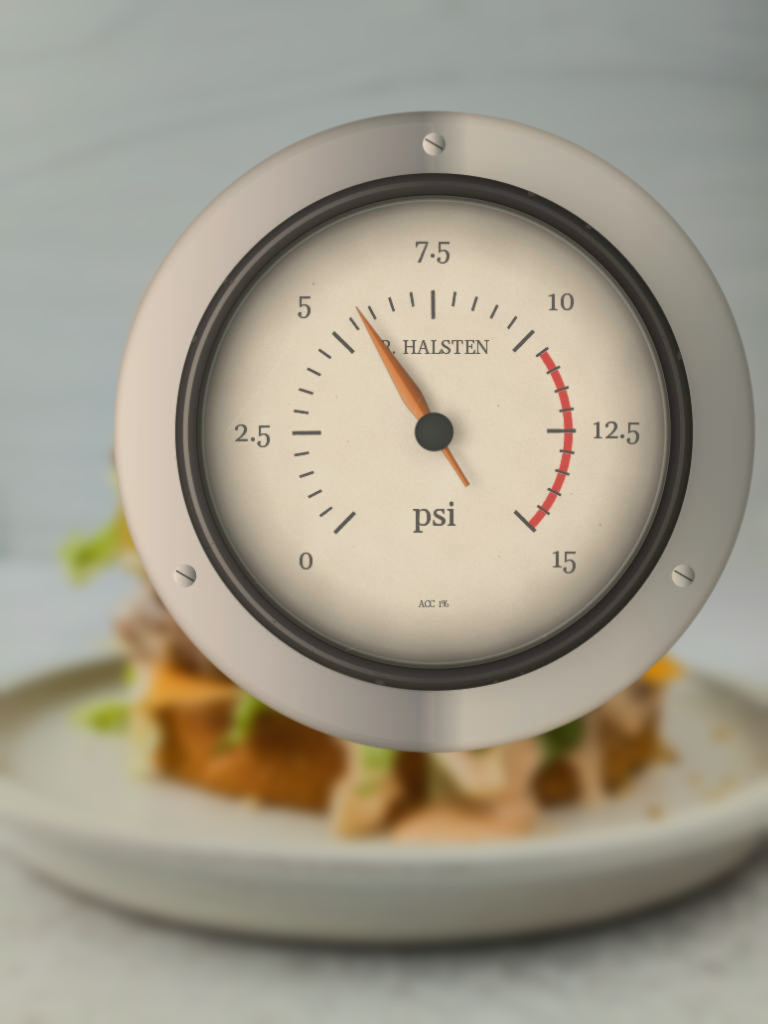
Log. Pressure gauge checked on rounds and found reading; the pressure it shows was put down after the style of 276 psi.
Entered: 5.75 psi
